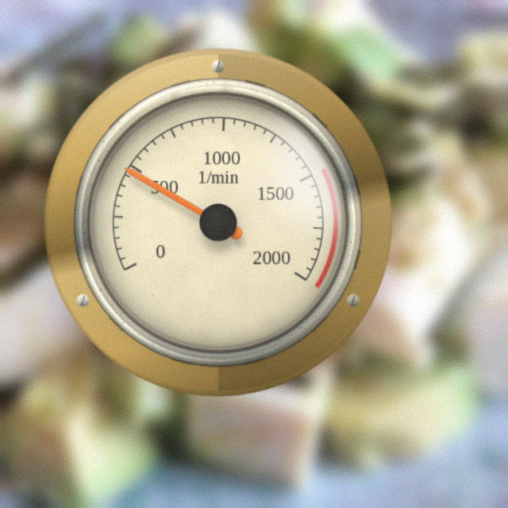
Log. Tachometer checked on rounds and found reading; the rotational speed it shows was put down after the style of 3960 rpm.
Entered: 475 rpm
